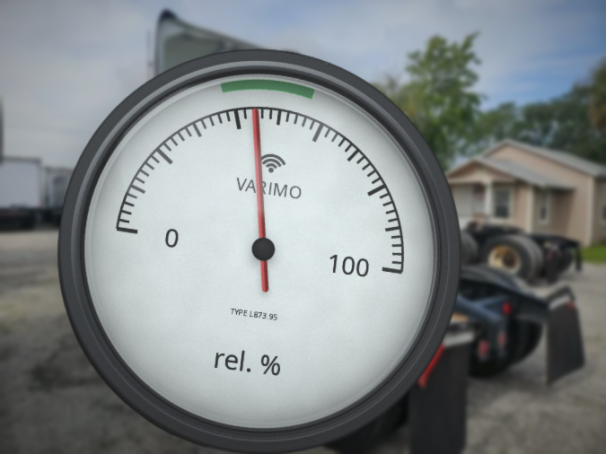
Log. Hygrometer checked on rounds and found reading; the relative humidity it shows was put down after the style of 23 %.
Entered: 44 %
